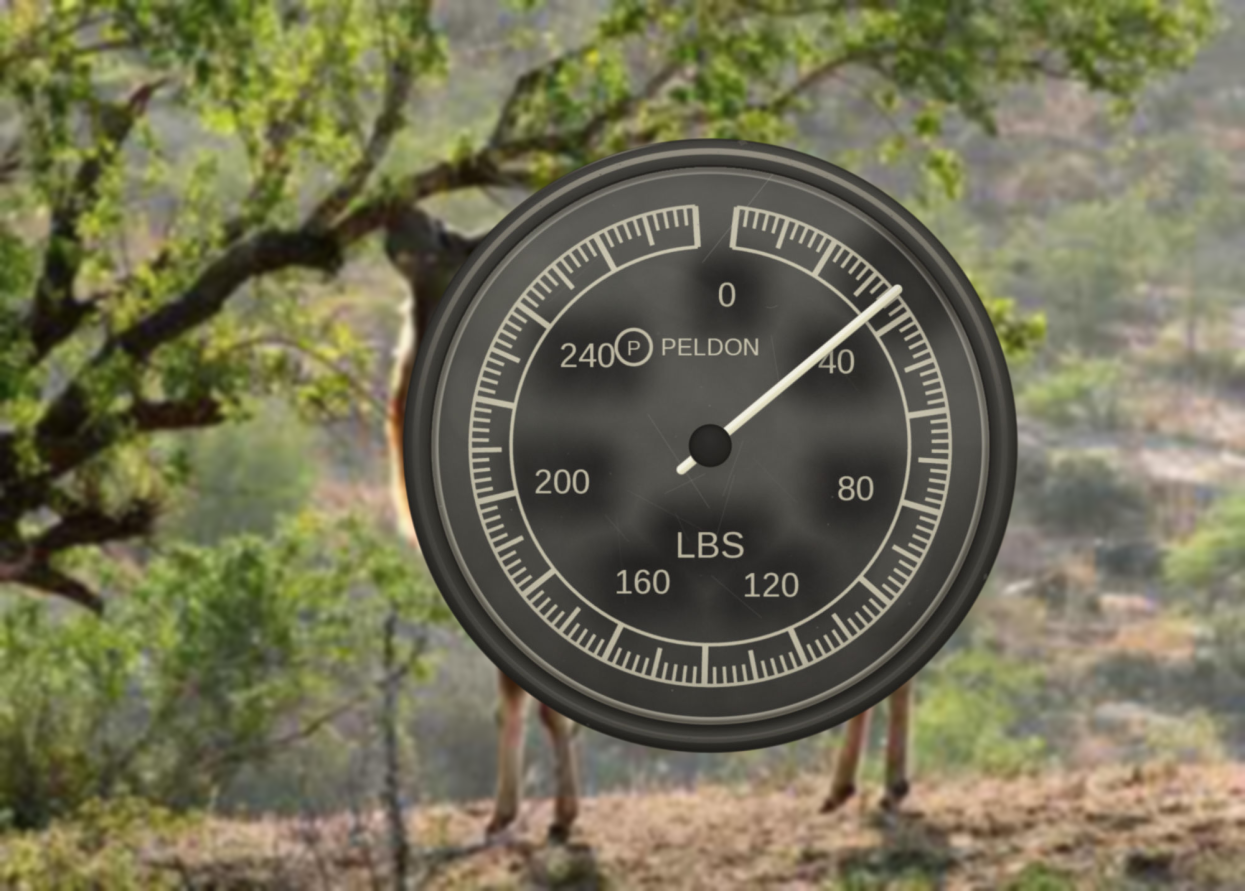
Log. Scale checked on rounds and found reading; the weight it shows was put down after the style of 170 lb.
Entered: 35 lb
